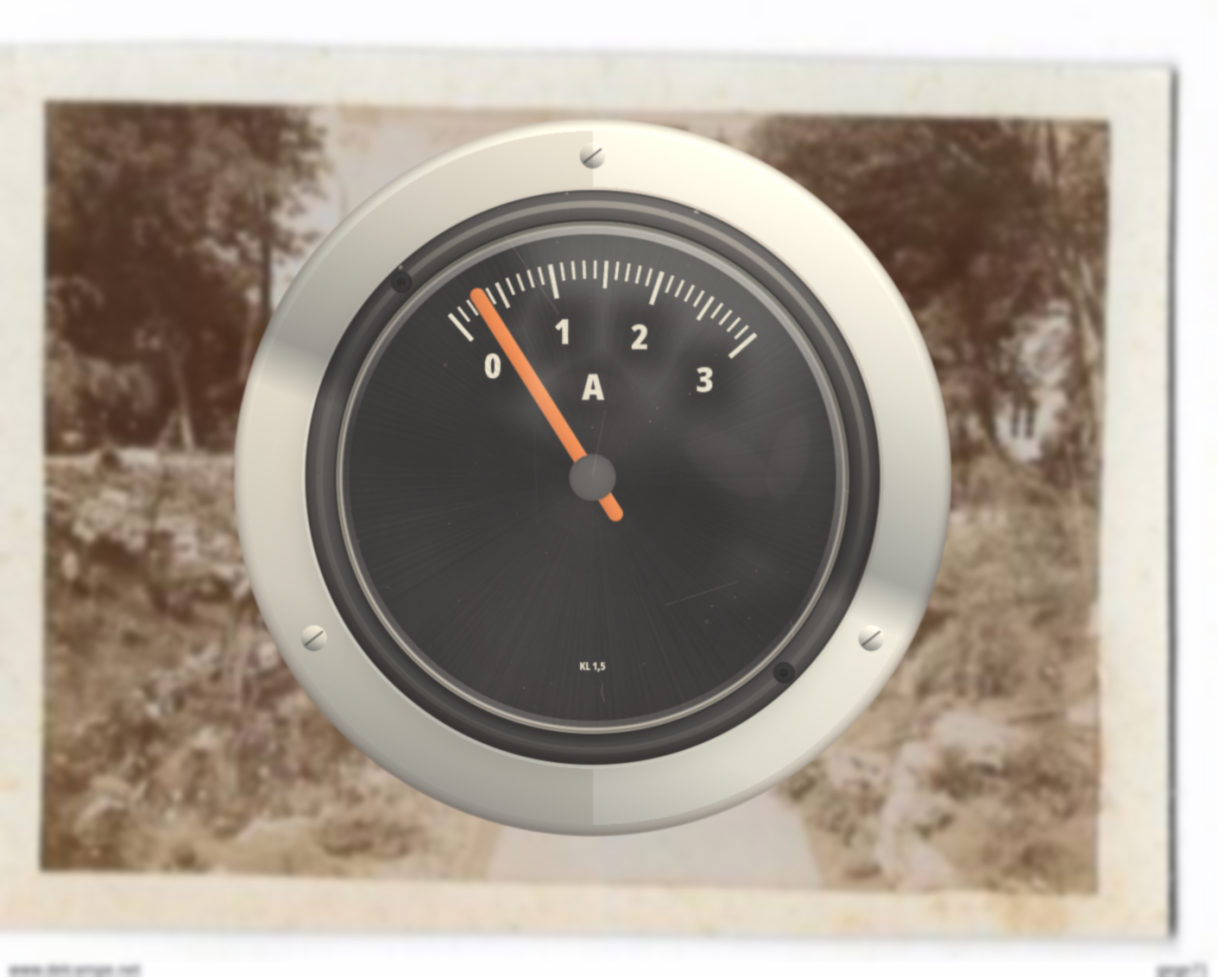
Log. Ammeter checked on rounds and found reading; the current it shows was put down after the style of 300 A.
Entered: 0.3 A
